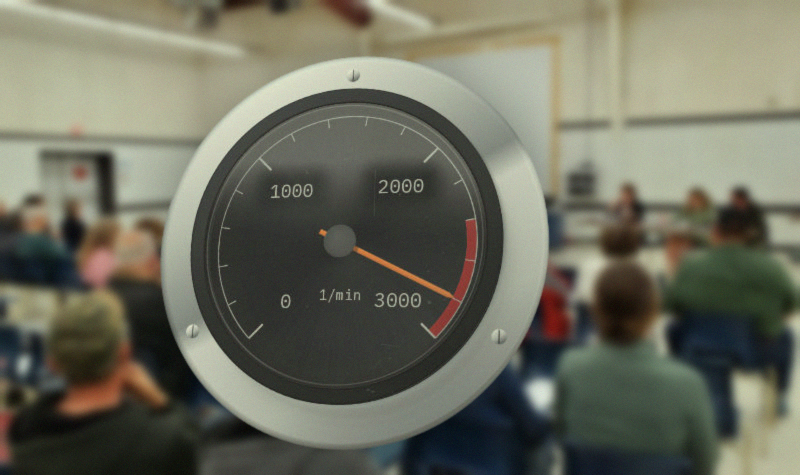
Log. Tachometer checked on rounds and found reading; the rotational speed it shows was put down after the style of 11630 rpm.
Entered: 2800 rpm
